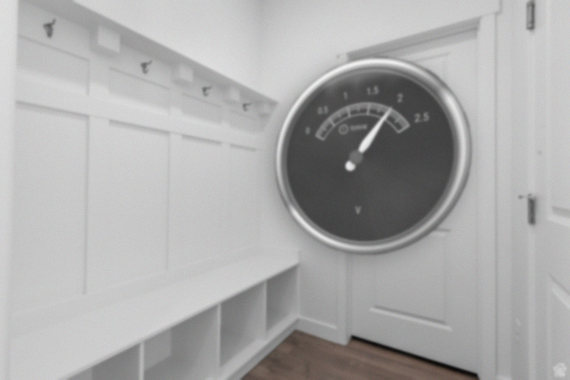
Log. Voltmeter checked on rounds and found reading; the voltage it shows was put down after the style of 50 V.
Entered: 2 V
